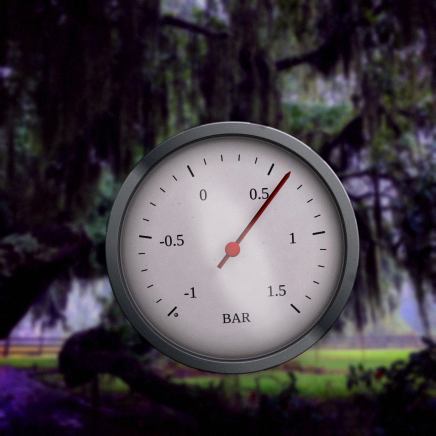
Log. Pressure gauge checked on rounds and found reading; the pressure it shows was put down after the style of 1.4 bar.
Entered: 0.6 bar
